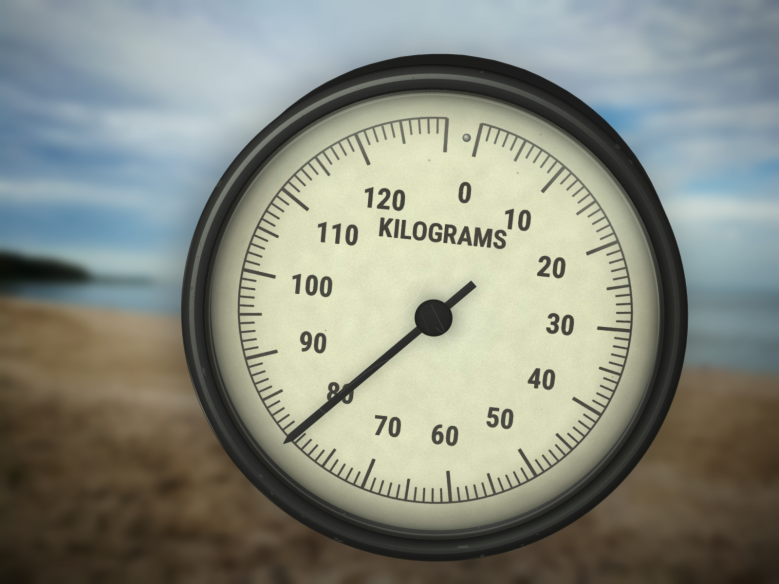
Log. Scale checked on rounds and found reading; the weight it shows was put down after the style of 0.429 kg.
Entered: 80 kg
